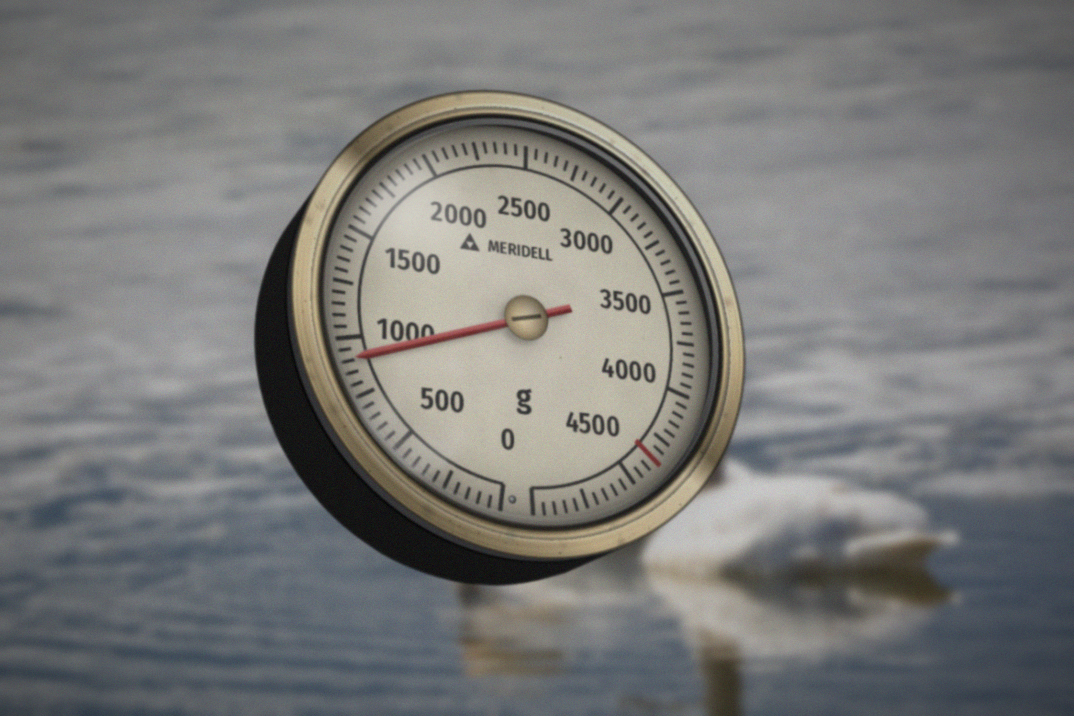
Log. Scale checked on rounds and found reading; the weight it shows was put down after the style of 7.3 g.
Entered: 900 g
